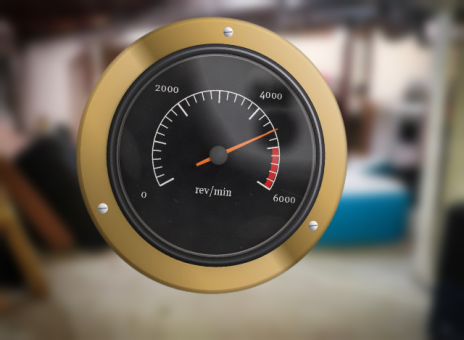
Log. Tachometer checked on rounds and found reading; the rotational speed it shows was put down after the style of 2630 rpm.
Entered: 4600 rpm
